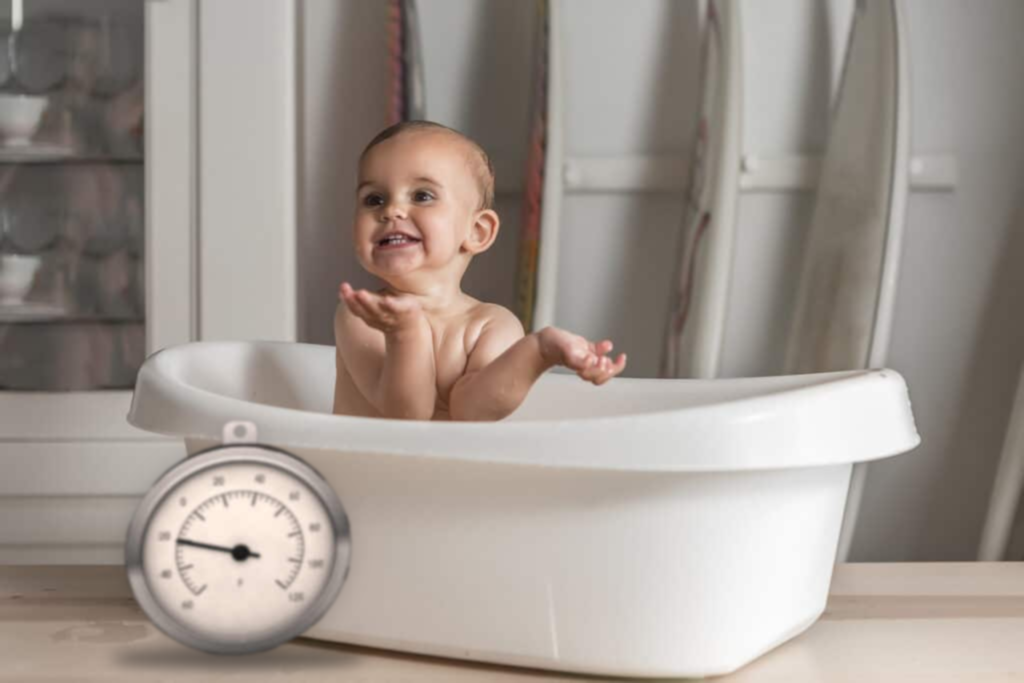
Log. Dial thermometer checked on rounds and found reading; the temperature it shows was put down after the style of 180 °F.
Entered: -20 °F
